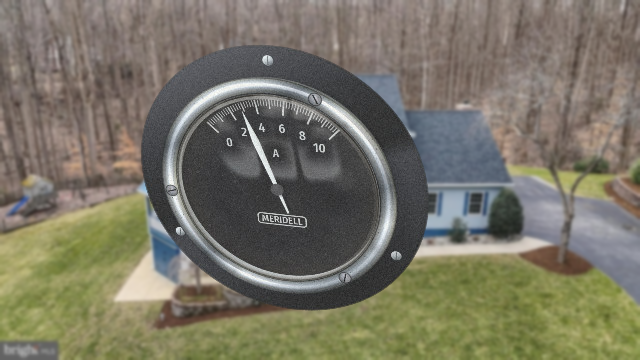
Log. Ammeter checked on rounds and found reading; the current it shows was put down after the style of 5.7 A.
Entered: 3 A
